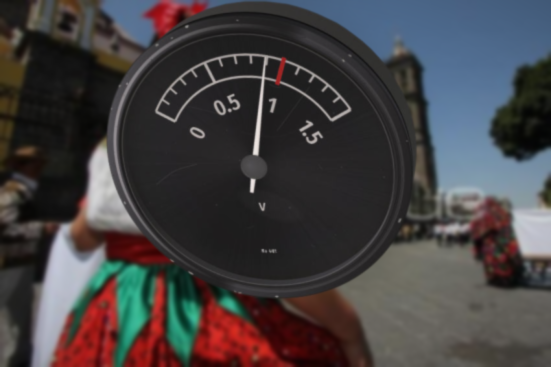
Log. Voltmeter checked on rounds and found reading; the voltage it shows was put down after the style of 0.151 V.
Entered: 0.9 V
